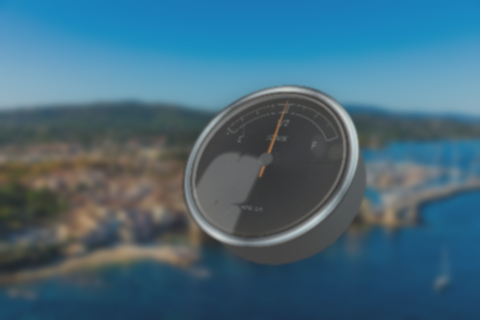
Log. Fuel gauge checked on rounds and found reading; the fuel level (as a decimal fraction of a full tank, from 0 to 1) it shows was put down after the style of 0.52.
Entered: 0.5
